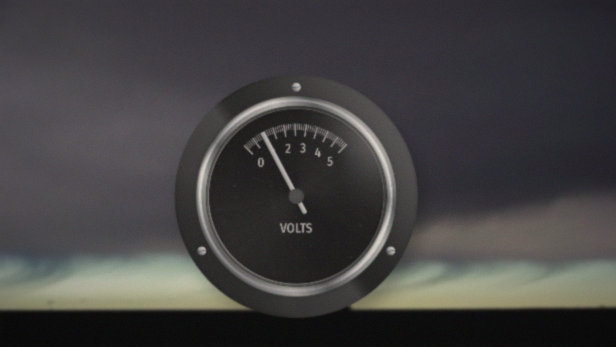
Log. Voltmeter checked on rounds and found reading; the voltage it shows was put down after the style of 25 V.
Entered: 1 V
